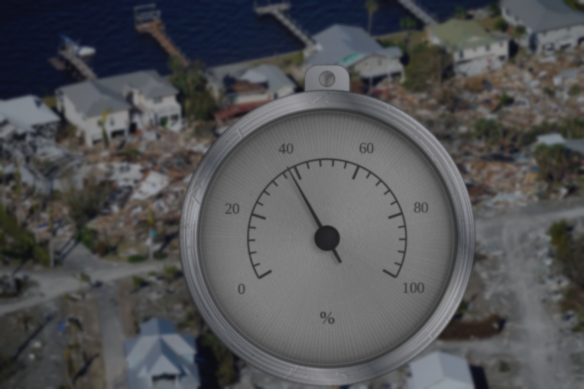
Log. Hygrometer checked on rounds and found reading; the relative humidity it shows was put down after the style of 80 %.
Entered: 38 %
